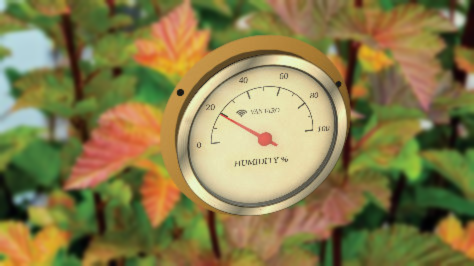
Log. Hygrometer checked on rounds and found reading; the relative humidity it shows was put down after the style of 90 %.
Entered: 20 %
